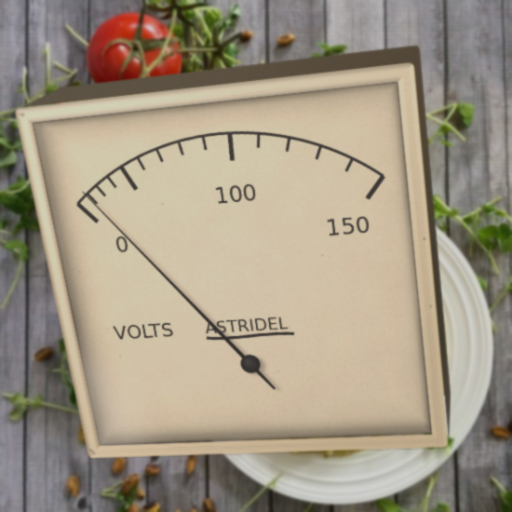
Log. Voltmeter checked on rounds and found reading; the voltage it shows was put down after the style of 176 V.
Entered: 20 V
